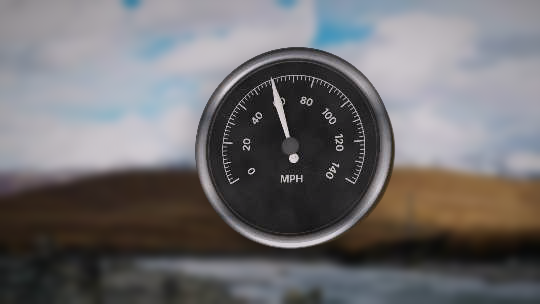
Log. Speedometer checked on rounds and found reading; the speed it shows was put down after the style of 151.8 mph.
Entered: 60 mph
